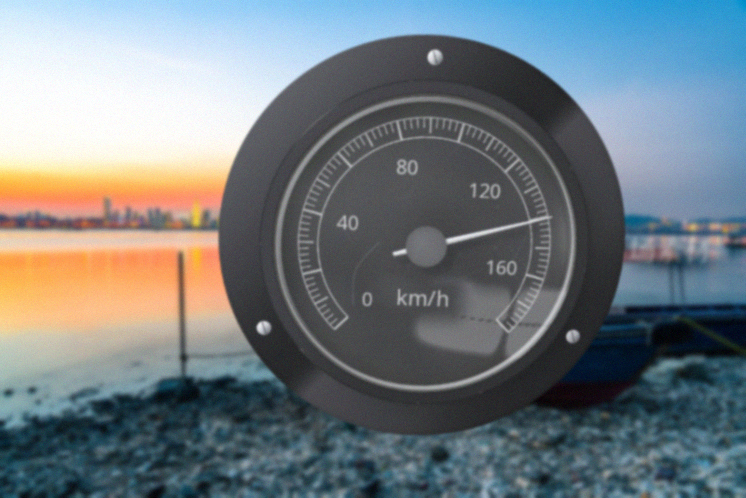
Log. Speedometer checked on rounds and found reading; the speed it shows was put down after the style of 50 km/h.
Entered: 140 km/h
